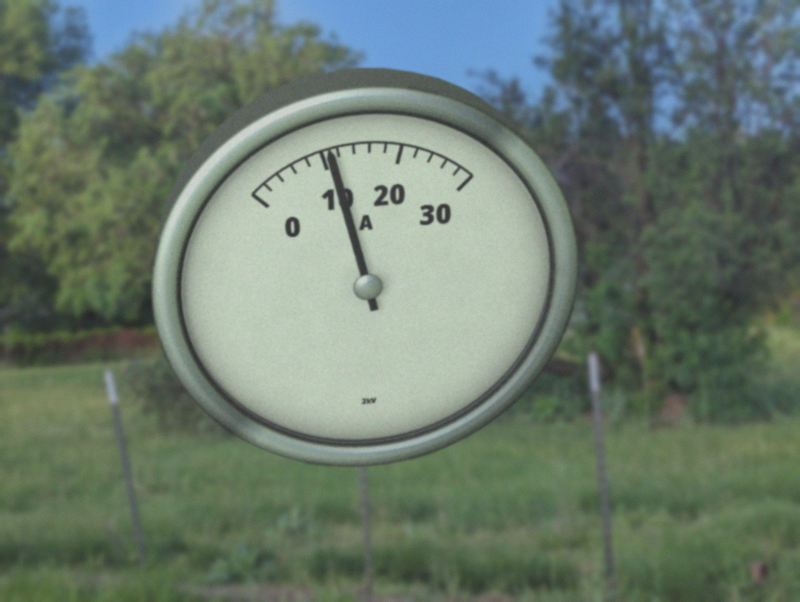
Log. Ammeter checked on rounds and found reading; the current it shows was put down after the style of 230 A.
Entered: 11 A
